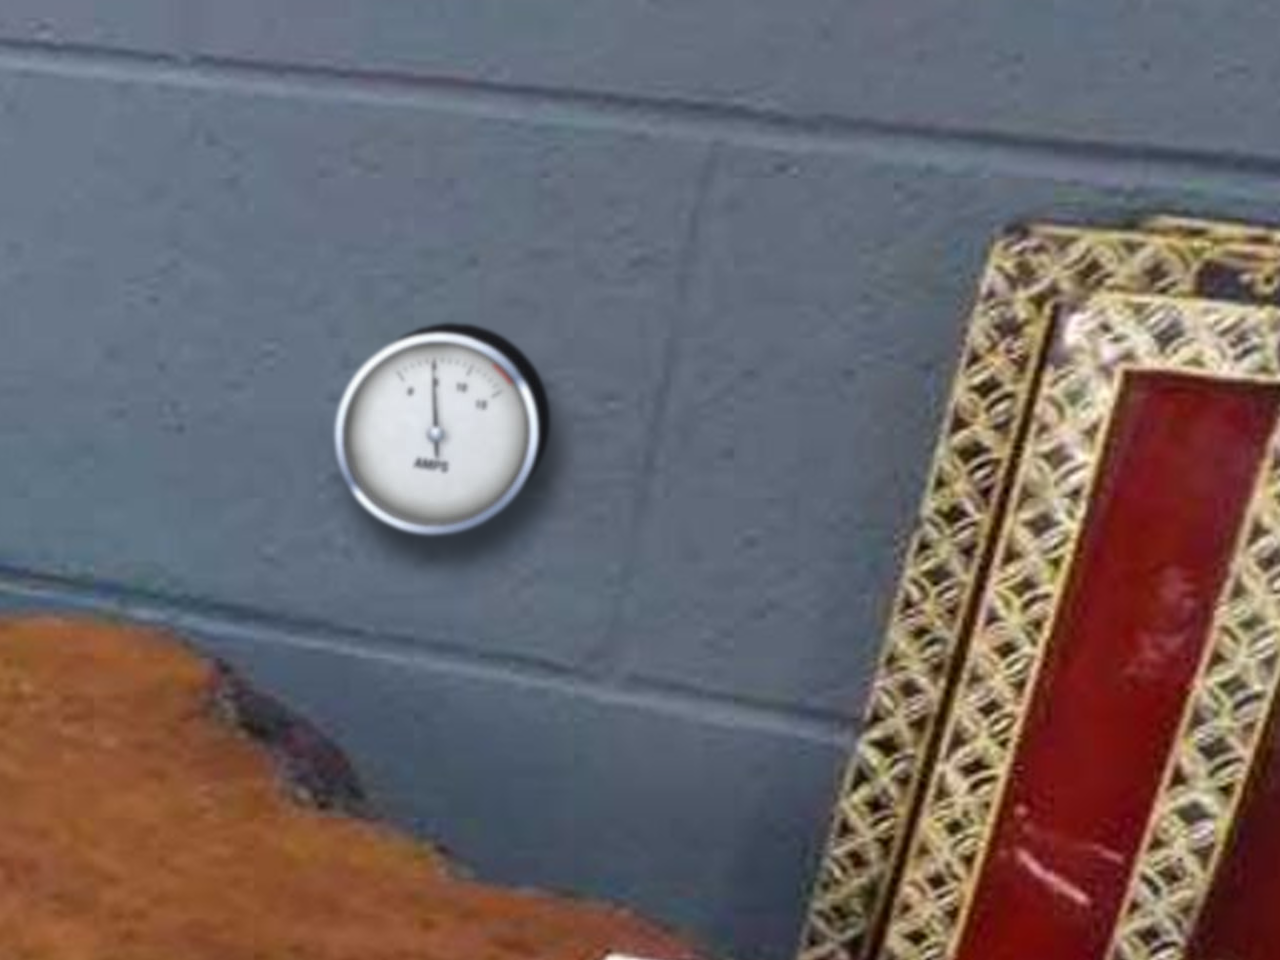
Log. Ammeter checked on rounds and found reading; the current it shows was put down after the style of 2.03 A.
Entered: 5 A
